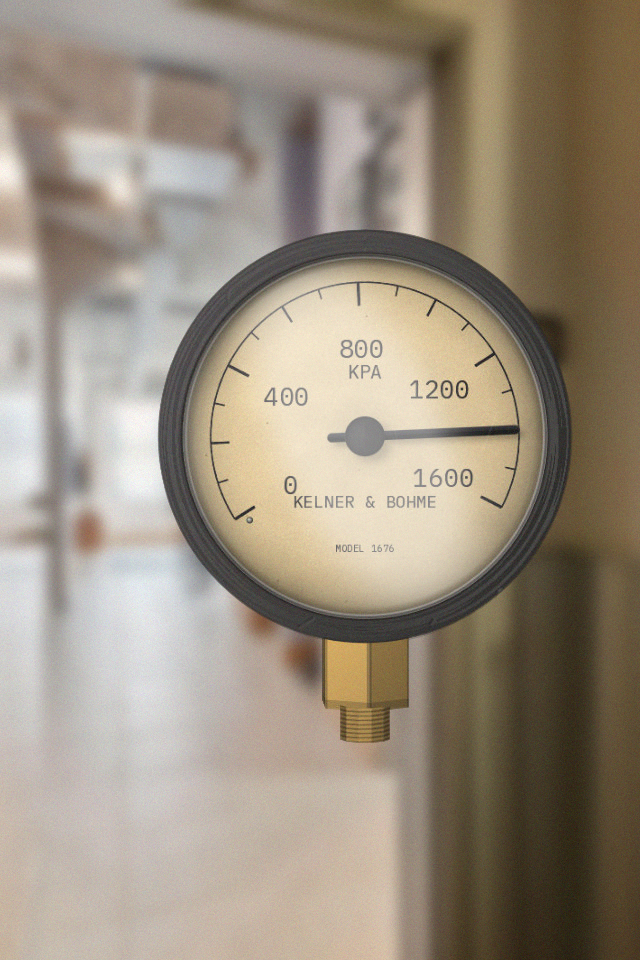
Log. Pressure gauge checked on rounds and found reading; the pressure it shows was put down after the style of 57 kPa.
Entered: 1400 kPa
